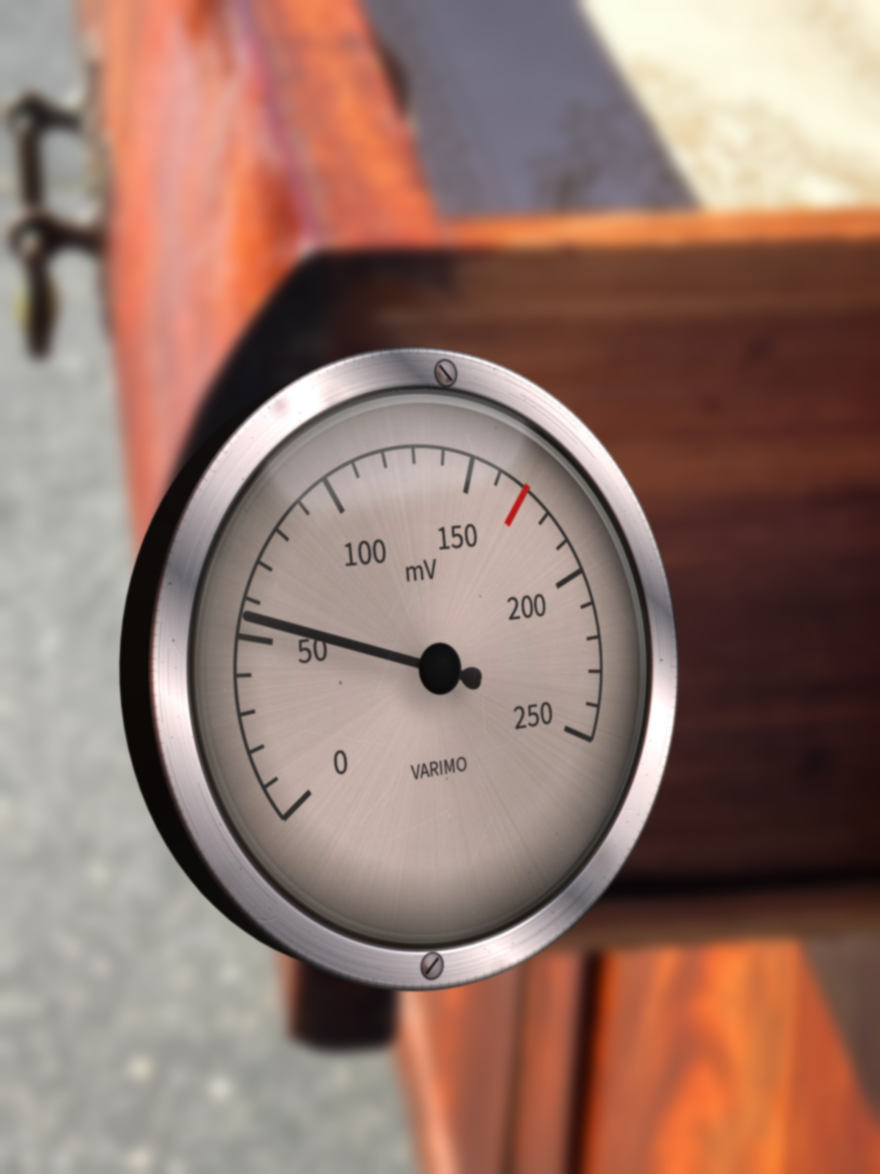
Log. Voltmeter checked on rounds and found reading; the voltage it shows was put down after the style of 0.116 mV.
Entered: 55 mV
